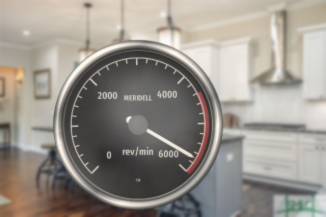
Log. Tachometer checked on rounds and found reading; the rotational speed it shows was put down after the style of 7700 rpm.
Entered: 5700 rpm
